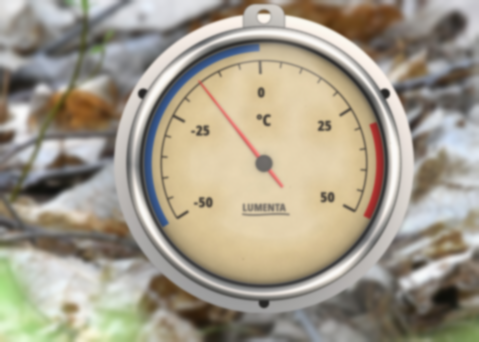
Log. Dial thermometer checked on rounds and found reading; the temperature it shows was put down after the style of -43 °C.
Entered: -15 °C
